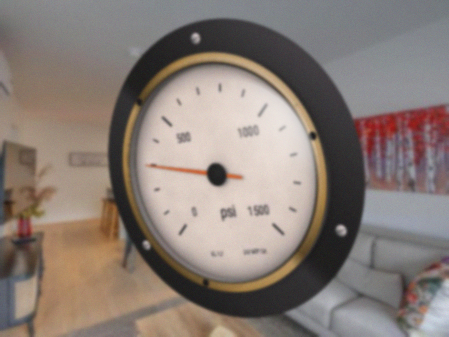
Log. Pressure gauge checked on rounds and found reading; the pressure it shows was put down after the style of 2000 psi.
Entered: 300 psi
